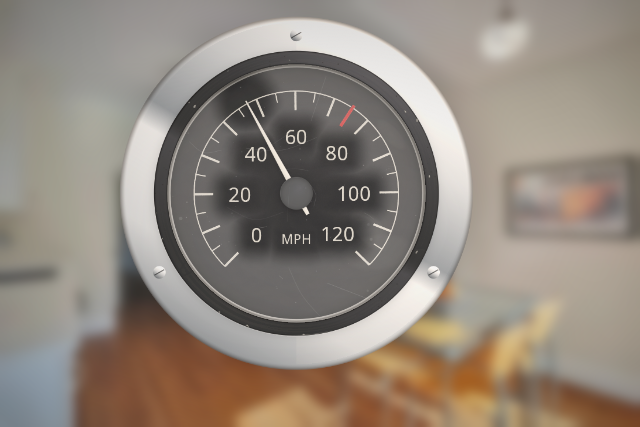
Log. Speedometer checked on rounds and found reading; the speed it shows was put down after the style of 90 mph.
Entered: 47.5 mph
